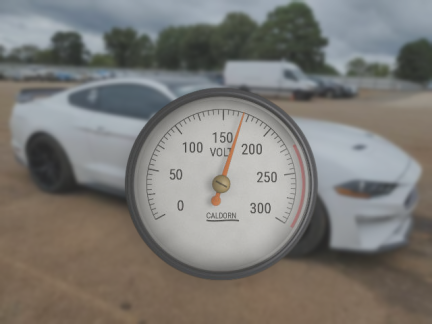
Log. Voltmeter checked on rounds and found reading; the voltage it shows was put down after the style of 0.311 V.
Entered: 170 V
